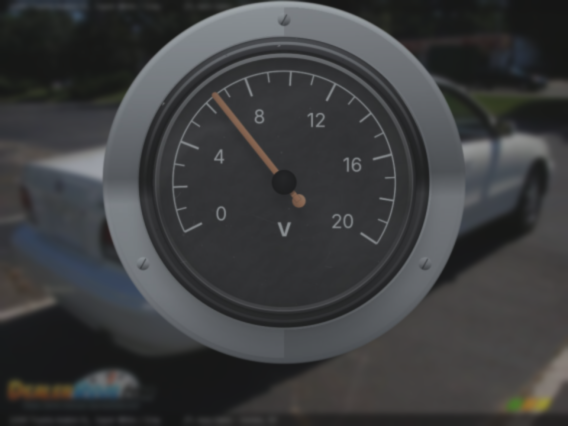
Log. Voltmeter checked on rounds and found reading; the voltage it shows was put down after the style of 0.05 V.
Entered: 6.5 V
